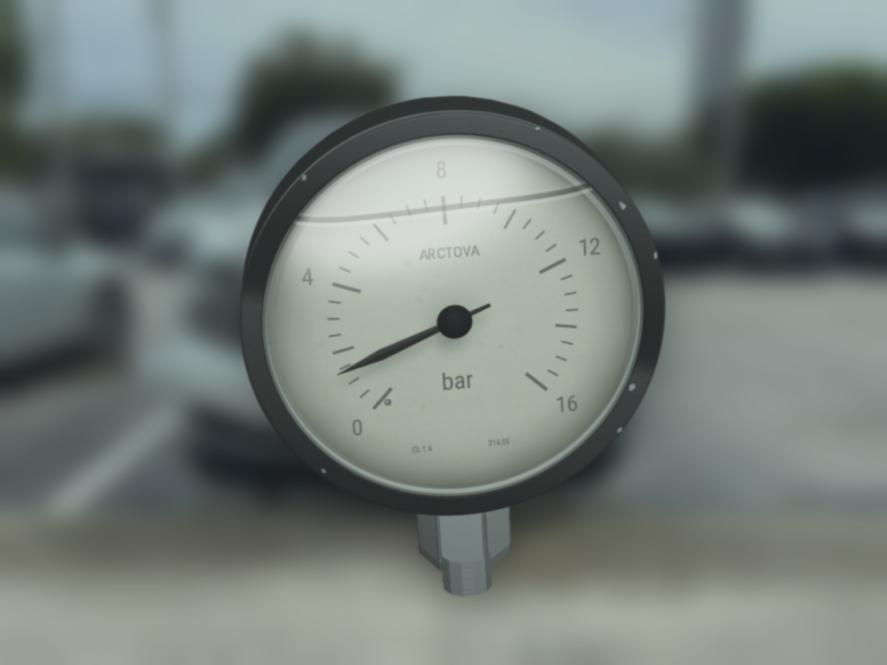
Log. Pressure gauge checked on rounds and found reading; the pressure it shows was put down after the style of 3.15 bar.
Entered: 1.5 bar
